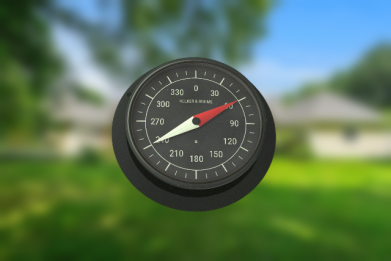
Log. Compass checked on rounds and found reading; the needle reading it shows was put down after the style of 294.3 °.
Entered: 60 °
